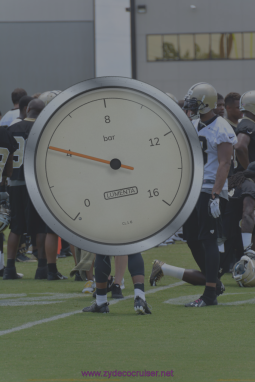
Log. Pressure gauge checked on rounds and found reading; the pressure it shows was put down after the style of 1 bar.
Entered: 4 bar
